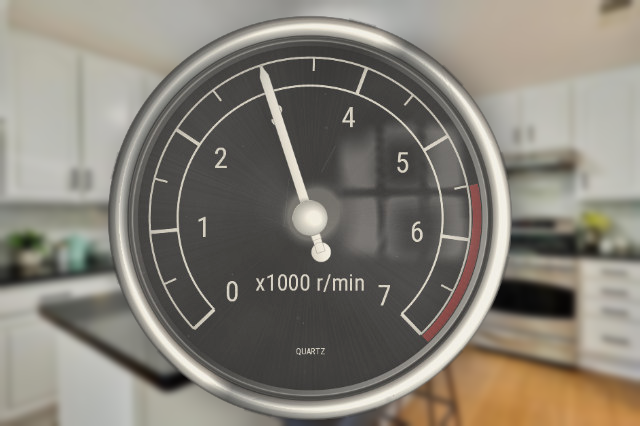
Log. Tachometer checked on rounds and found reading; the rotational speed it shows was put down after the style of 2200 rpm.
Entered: 3000 rpm
